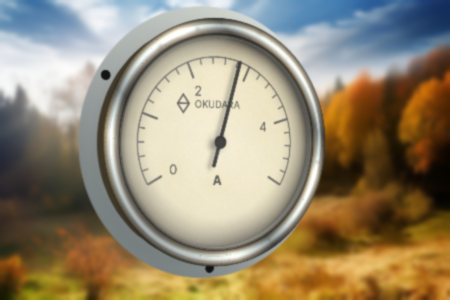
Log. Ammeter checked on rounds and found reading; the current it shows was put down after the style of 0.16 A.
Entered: 2.8 A
